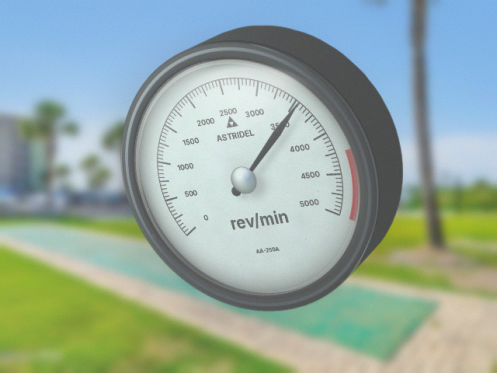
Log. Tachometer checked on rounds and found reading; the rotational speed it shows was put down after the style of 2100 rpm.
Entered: 3550 rpm
